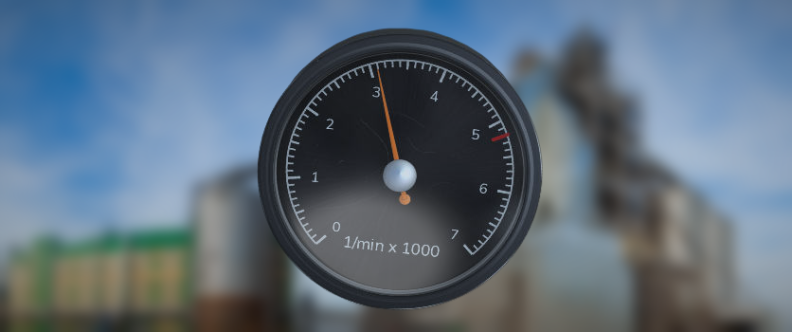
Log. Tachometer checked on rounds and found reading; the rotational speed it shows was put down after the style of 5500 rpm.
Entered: 3100 rpm
